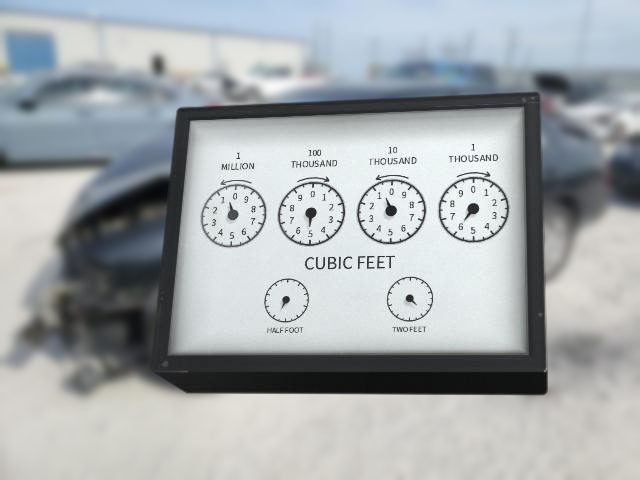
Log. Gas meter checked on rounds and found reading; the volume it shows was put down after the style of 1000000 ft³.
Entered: 50600 ft³
